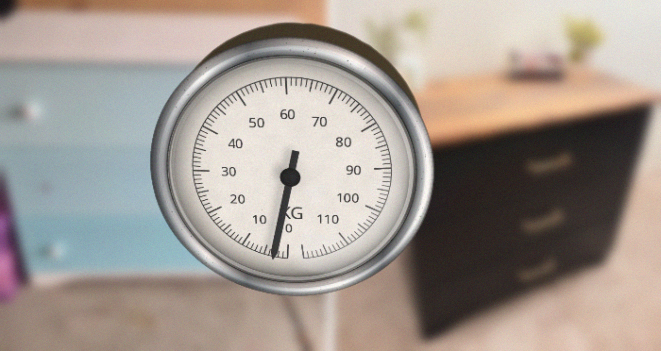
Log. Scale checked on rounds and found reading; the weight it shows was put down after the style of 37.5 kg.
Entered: 3 kg
